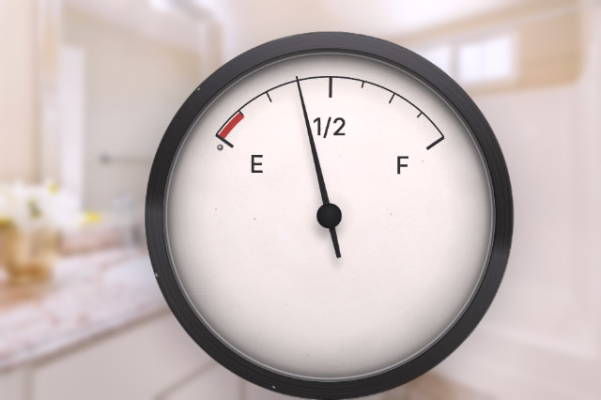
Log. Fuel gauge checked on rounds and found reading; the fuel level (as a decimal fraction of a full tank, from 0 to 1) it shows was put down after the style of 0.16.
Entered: 0.375
